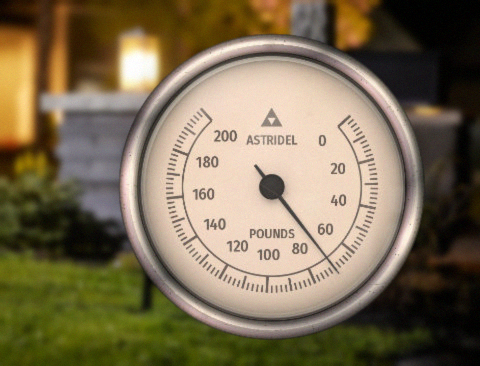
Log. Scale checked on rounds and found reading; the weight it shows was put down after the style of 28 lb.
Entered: 70 lb
